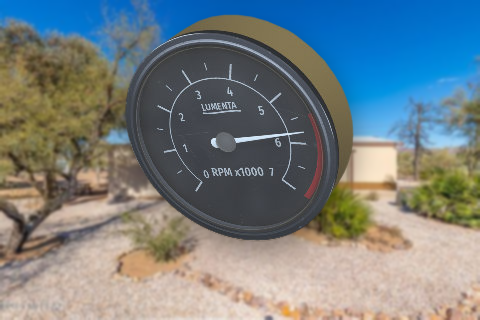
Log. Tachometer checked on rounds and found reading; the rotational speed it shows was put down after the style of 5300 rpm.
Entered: 5750 rpm
